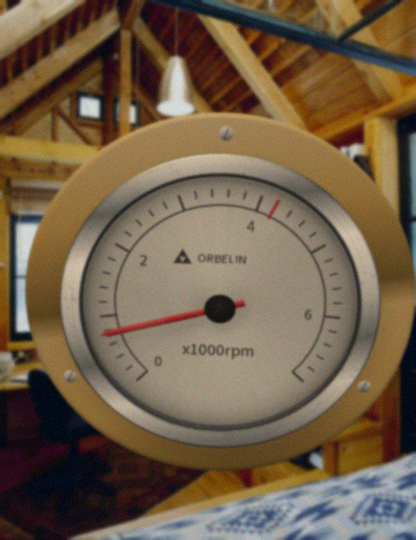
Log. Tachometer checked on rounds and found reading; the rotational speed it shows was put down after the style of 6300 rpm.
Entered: 800 rpm
